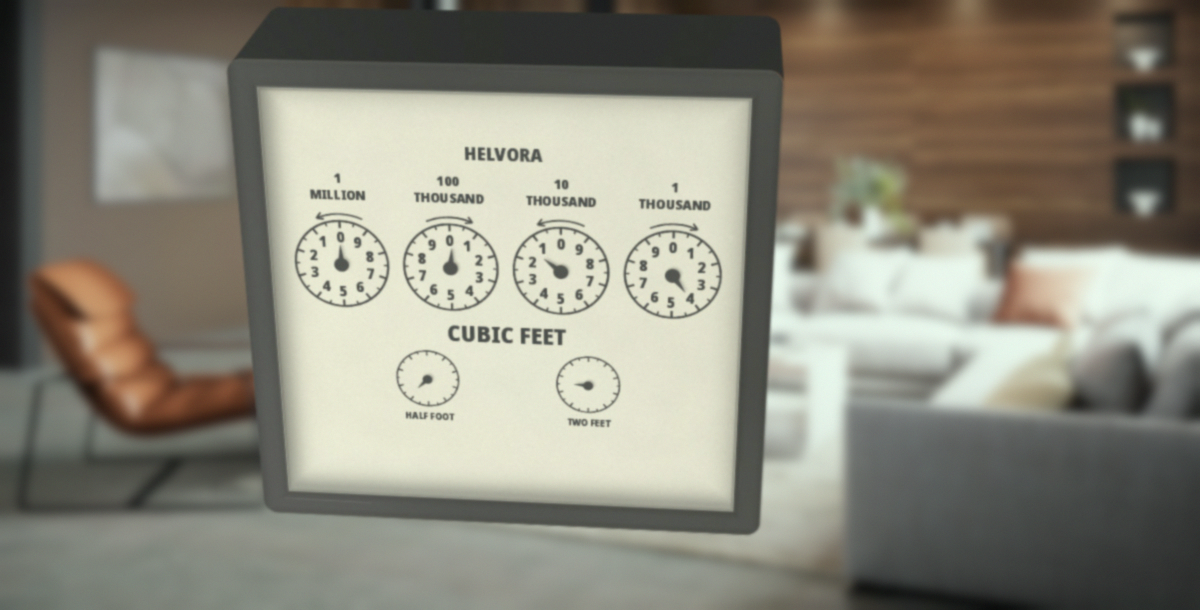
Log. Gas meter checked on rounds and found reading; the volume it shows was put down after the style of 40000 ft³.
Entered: 1400 ft³
